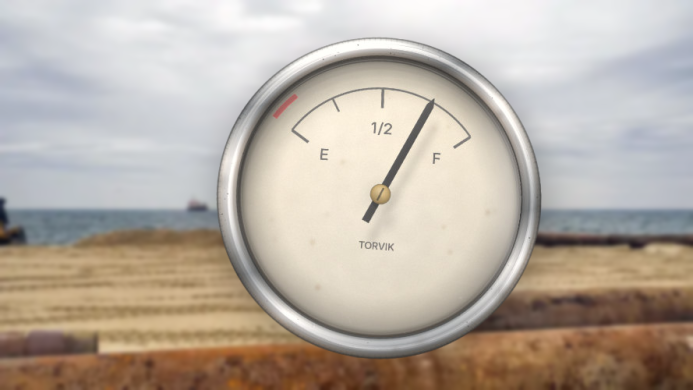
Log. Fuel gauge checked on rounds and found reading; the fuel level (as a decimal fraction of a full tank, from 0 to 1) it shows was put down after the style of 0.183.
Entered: 0.75
